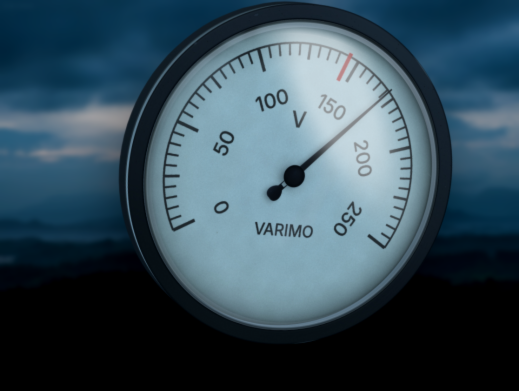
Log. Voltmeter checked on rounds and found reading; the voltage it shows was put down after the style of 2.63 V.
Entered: 170 V
